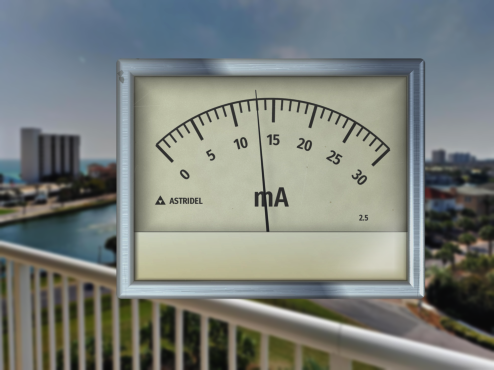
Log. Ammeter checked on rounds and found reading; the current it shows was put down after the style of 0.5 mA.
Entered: 13 mA
